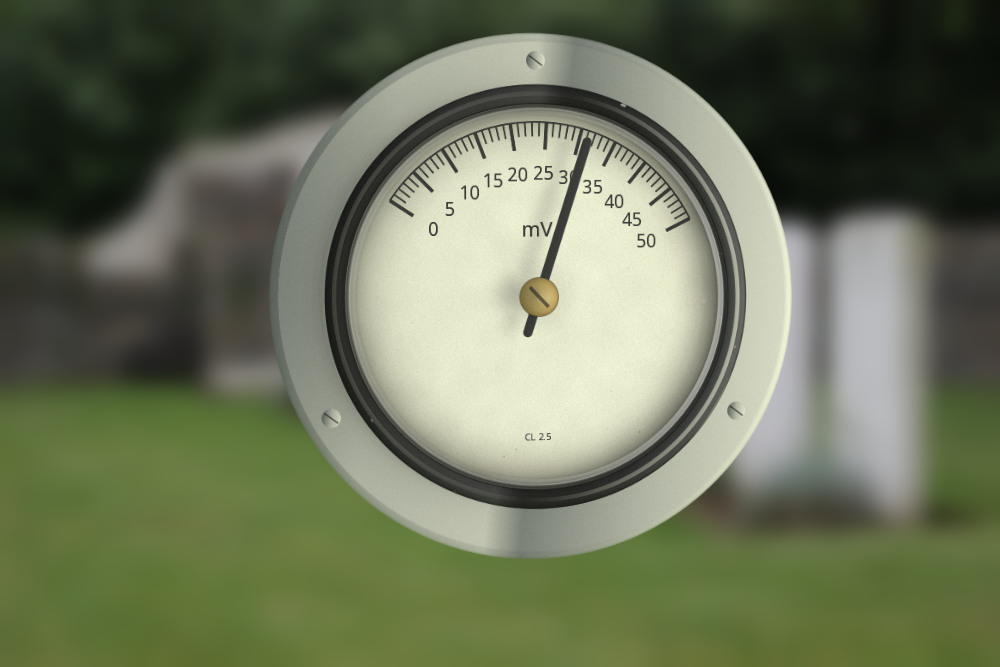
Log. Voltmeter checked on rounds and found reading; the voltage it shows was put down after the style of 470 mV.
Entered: 31 mV
